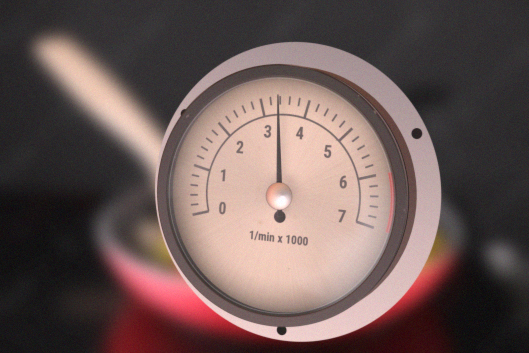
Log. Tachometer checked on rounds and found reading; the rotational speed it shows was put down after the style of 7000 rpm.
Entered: 3400 rpm
